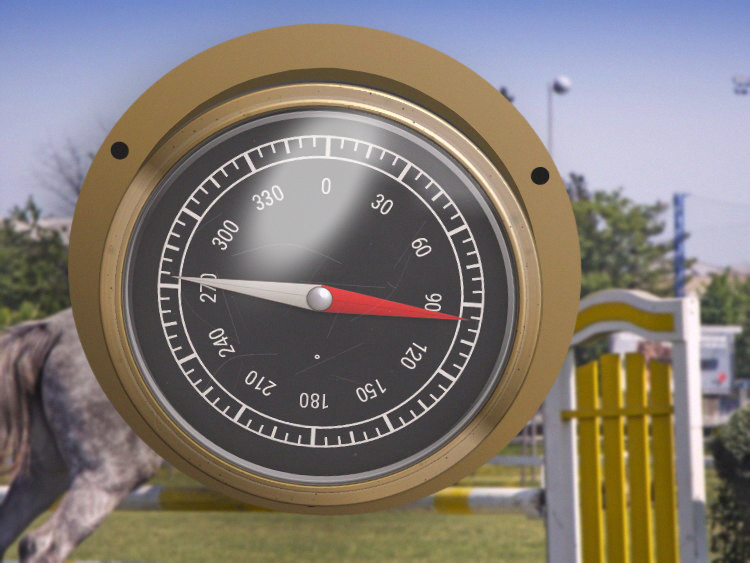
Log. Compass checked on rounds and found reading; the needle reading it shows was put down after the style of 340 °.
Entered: 95 °
